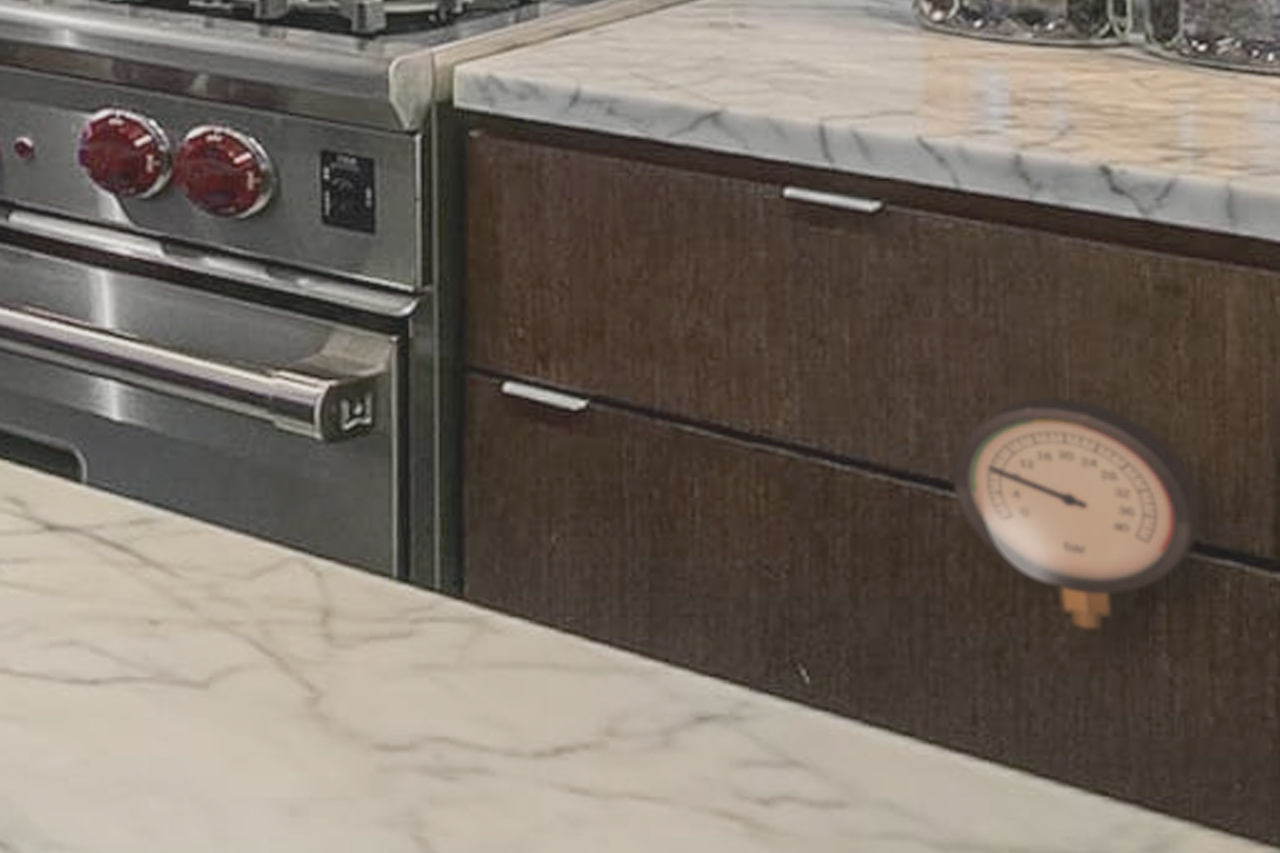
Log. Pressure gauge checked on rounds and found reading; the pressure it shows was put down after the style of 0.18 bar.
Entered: 8 bar
